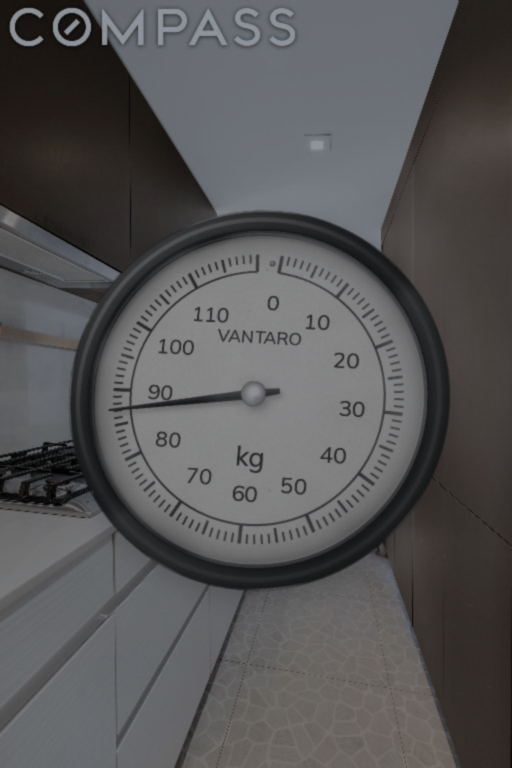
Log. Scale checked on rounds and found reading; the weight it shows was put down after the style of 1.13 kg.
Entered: 87 kg
